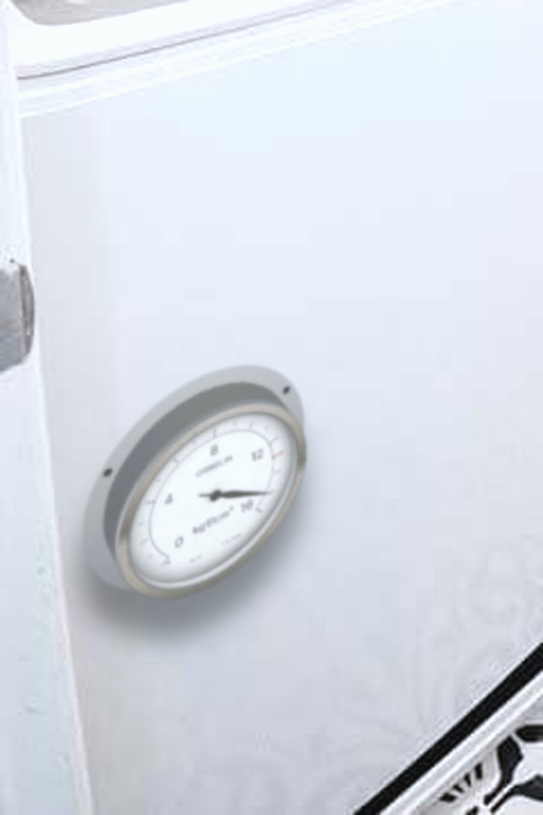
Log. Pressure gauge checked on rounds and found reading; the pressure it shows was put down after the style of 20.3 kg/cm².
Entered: 15 kg/cm²
